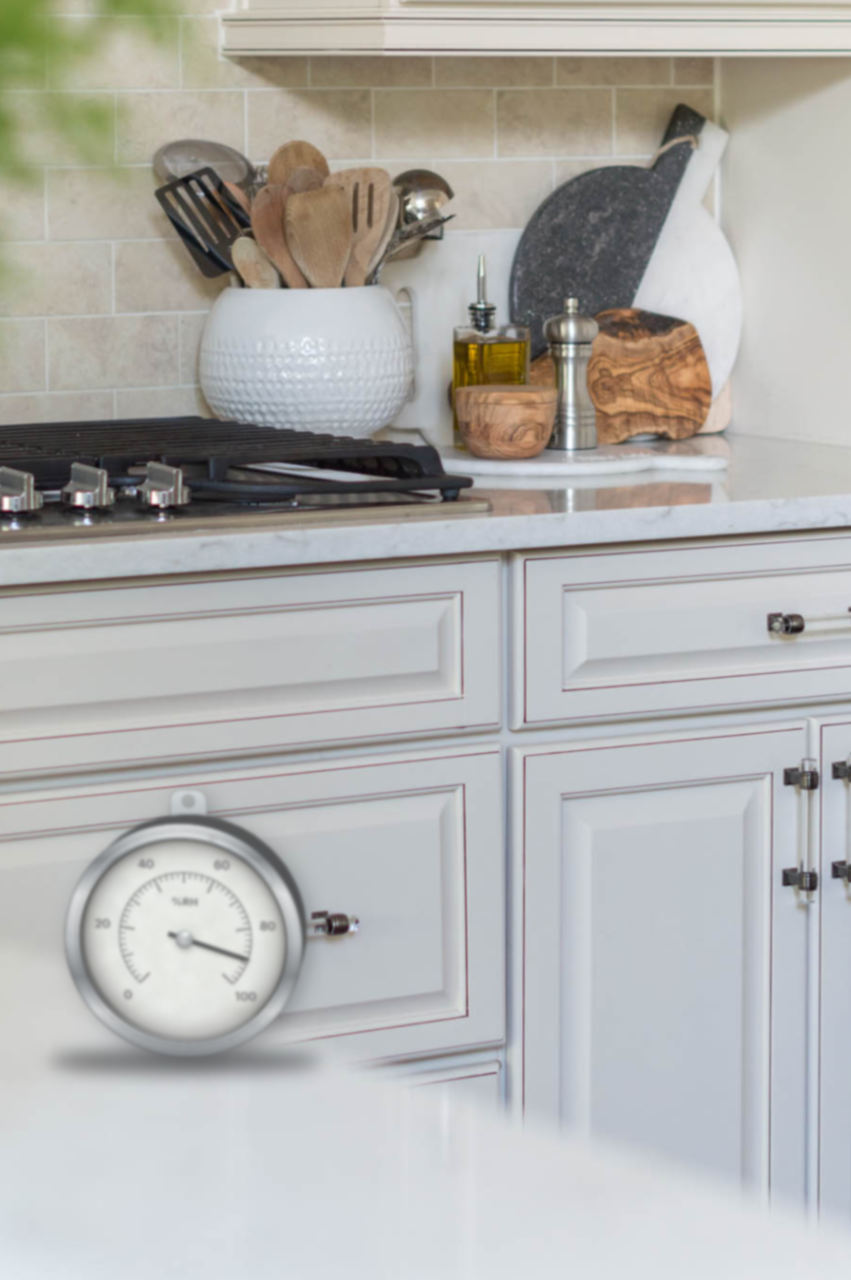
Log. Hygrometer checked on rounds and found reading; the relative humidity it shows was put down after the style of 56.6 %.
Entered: 90 %
